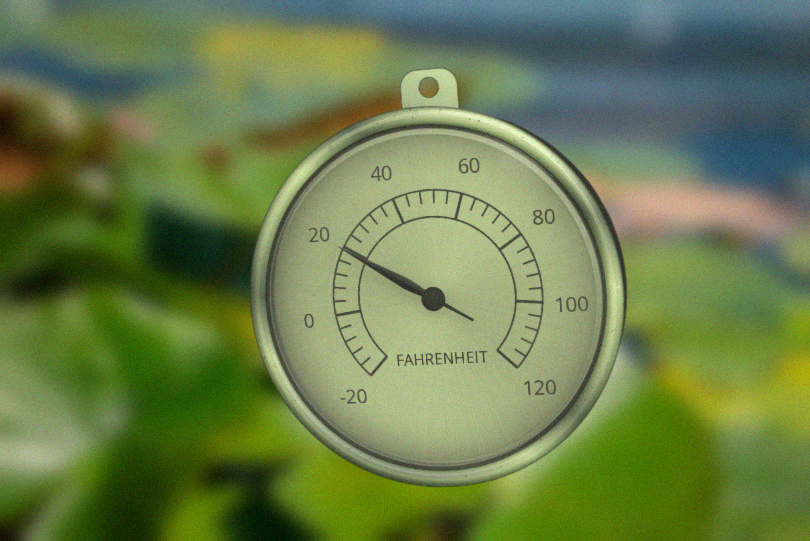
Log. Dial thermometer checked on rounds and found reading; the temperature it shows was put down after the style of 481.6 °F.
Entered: 20 °F
